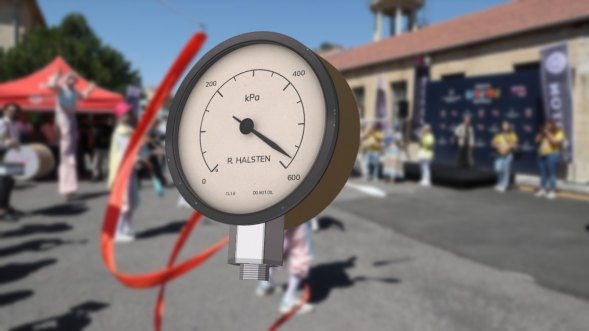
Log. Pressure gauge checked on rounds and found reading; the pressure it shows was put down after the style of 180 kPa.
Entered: 575 kPa
